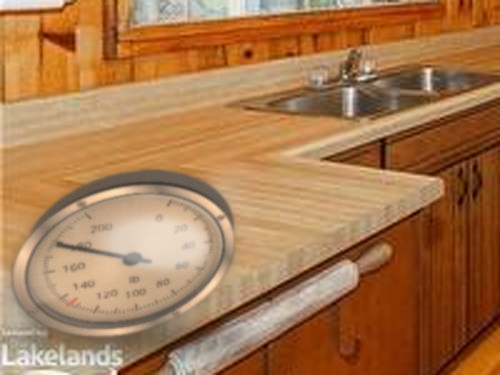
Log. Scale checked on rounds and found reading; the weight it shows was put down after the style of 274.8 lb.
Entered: 180 lb
